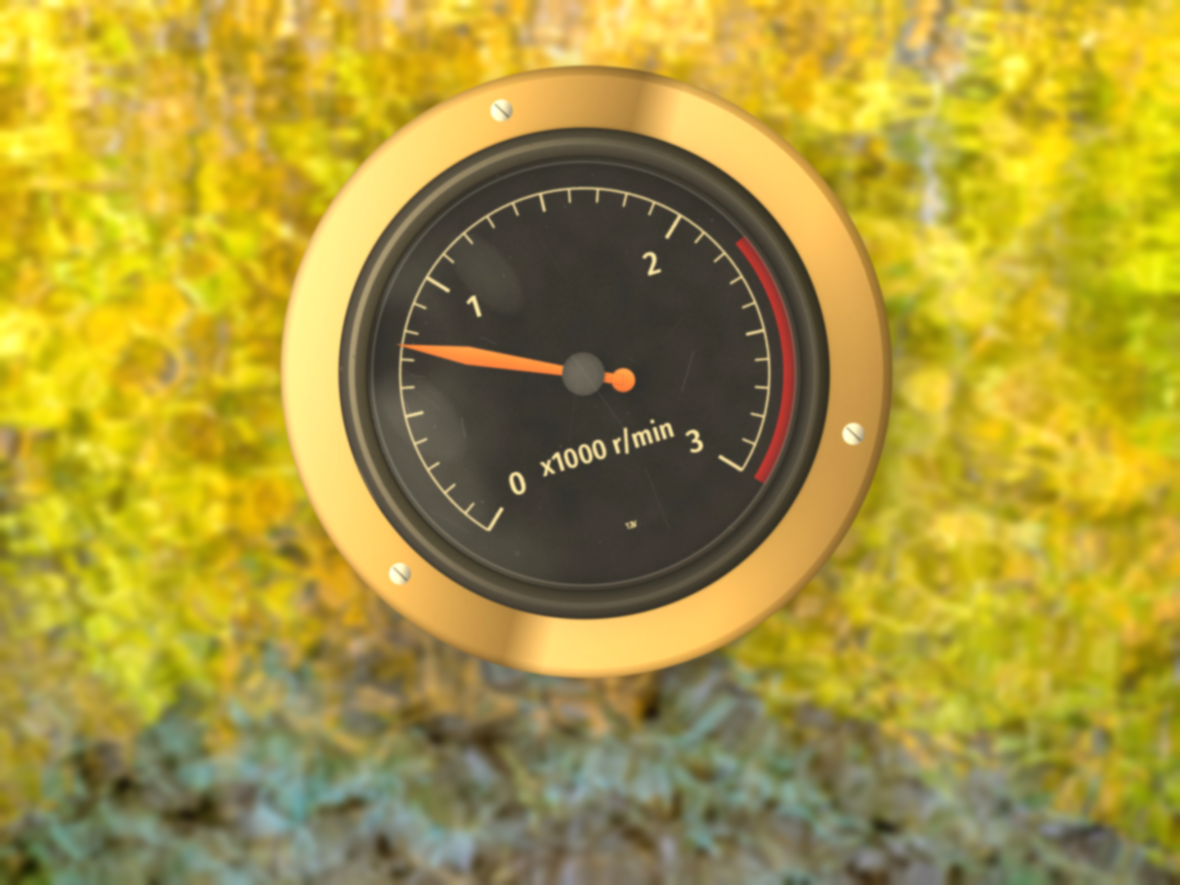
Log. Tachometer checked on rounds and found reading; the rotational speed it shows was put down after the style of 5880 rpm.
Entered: 750 rpm
